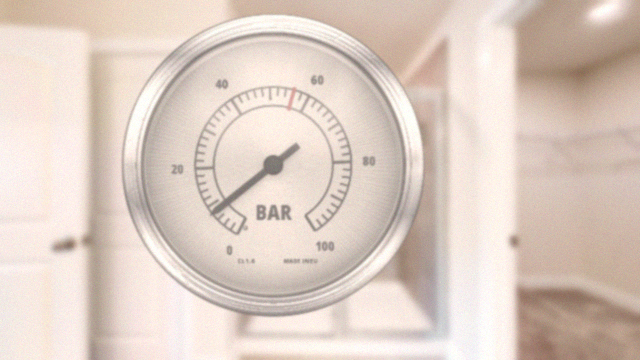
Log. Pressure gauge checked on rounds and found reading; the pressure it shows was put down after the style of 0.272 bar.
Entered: 8 bar
